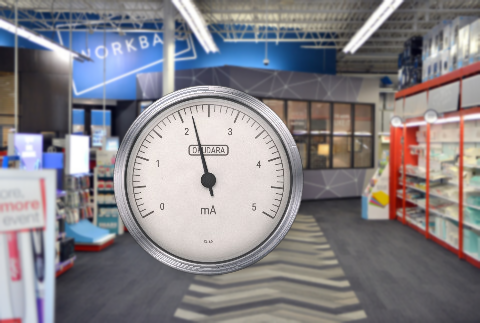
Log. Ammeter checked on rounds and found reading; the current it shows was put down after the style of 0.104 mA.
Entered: 2.2 mA
